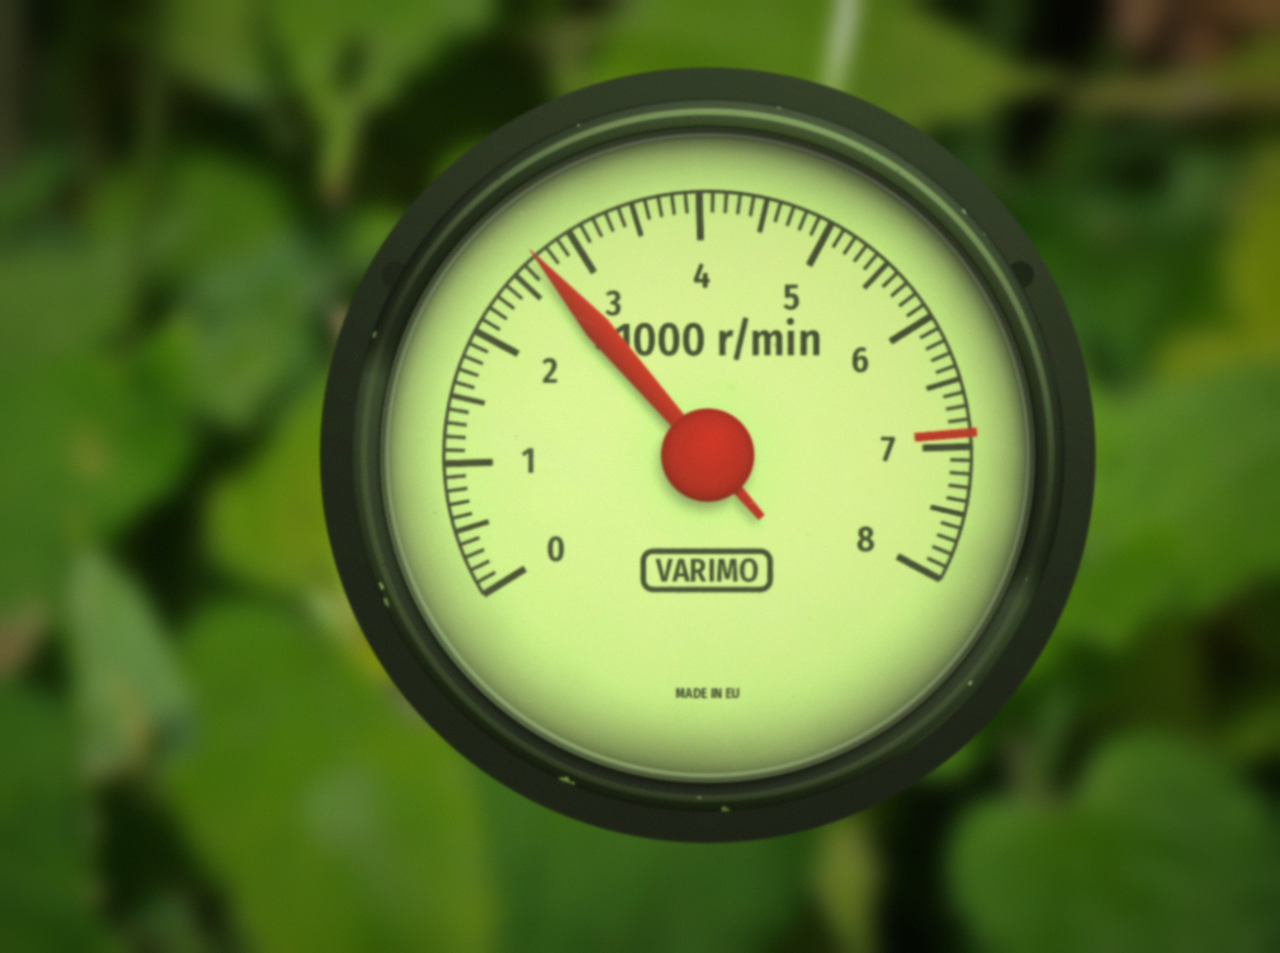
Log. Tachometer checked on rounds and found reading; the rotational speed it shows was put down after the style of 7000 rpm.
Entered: 2700 rpm
